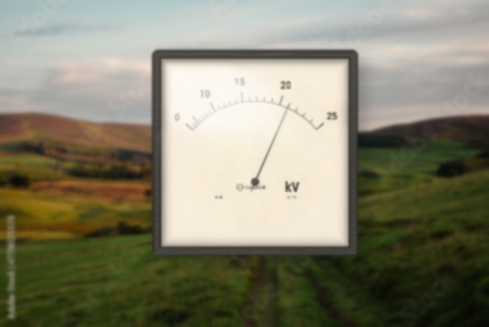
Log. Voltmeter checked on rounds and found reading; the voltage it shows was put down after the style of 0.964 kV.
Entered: 21 kV
